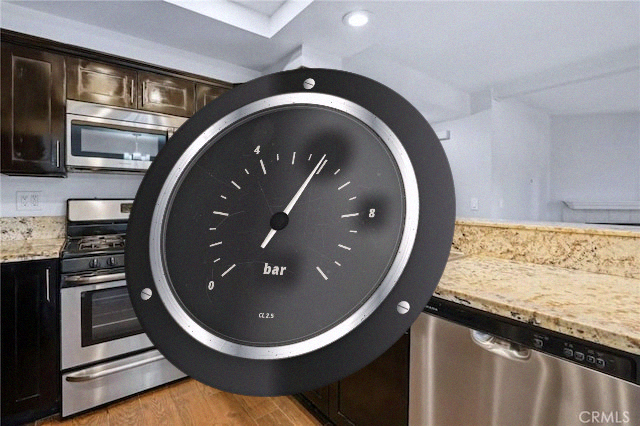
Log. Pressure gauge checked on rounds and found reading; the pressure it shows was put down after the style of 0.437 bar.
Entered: 6 bar
